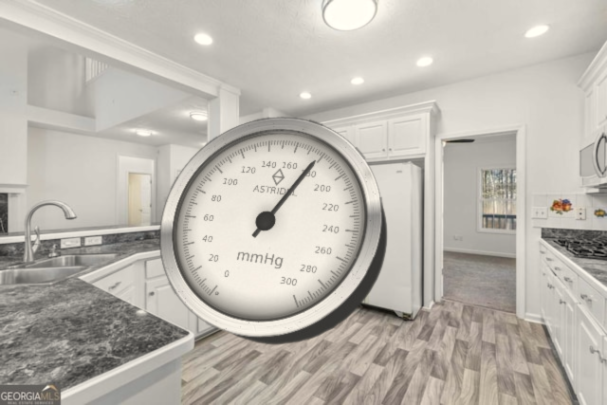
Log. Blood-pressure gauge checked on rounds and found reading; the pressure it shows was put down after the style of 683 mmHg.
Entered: 180 mmHg
